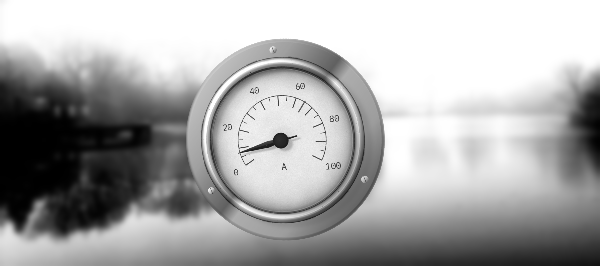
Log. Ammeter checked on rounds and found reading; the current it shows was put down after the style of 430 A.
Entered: 7.5 A
